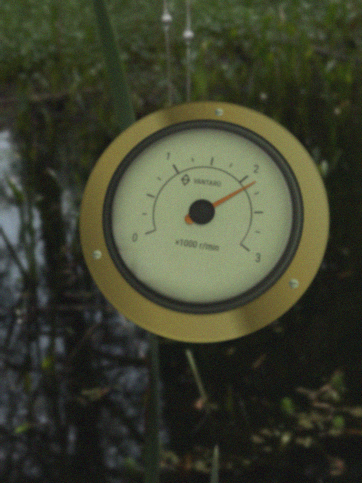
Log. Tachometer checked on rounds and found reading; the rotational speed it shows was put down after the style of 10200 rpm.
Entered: 2125 rpm
